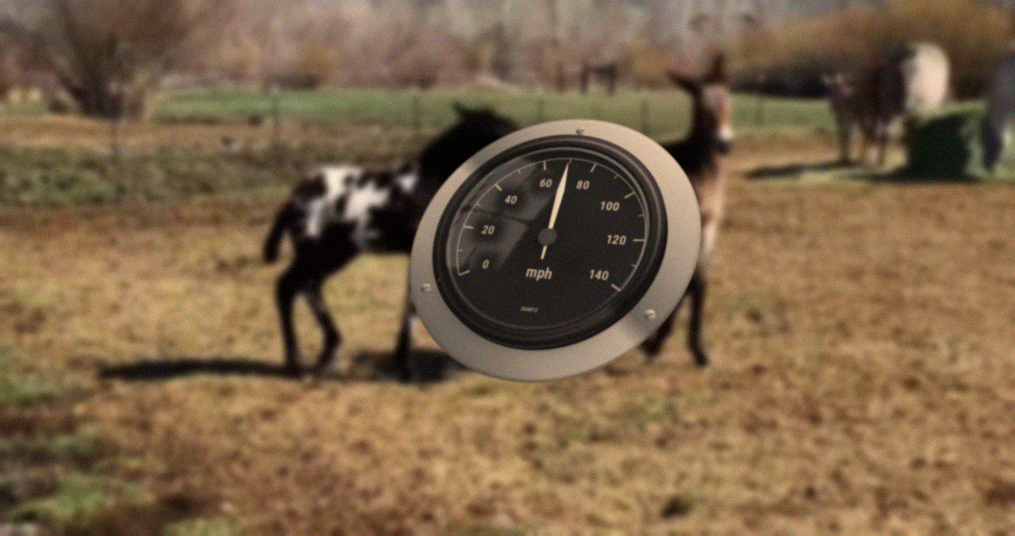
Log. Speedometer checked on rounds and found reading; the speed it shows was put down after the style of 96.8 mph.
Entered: 70 mph
